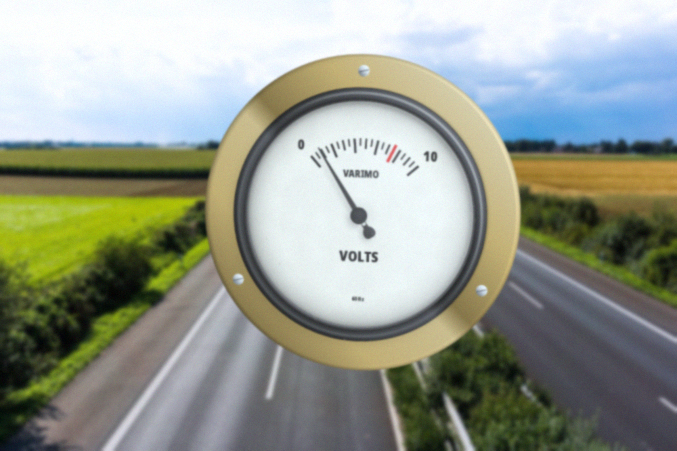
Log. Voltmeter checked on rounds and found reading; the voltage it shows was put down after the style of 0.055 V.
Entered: 1 V
